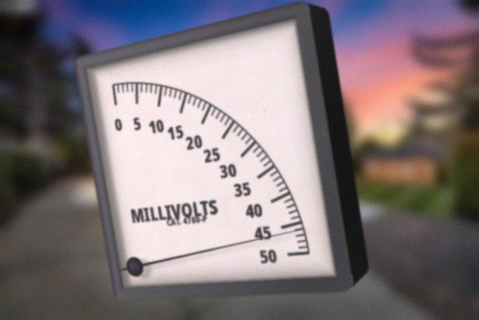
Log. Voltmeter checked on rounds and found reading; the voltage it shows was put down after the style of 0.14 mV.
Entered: 46 mV
